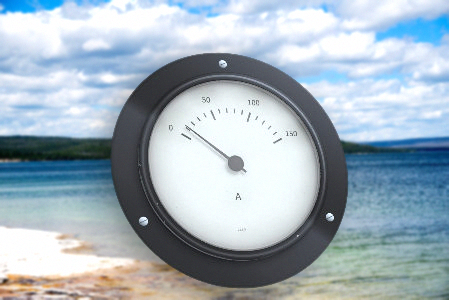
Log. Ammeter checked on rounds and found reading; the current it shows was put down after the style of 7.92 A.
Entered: 10 A
